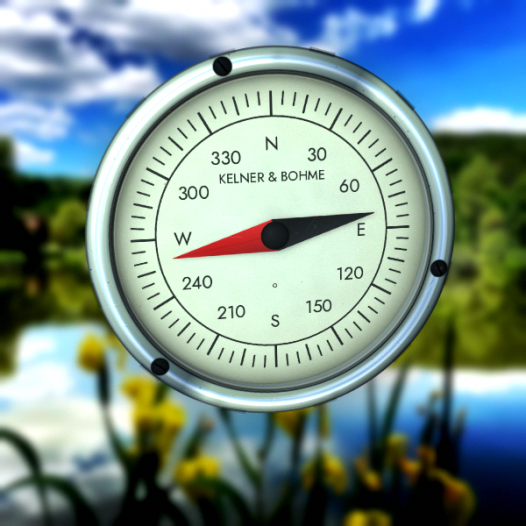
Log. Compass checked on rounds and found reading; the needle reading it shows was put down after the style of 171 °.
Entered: 260 °
